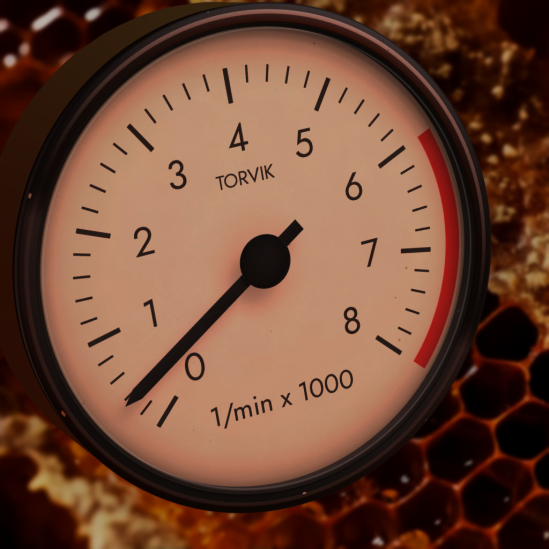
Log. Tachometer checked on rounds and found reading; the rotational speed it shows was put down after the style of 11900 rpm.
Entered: 400 rpm
